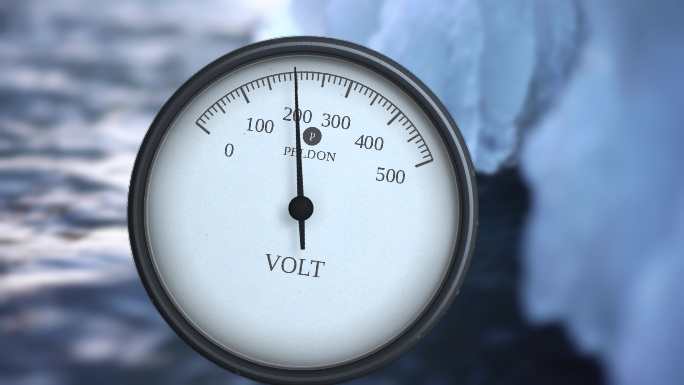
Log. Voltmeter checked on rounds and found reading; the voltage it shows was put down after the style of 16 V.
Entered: 200 V
